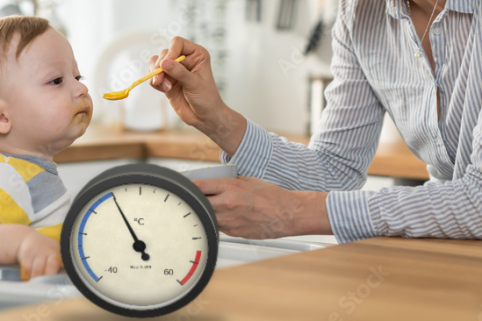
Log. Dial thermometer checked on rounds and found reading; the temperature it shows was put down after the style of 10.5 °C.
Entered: 0 °C
